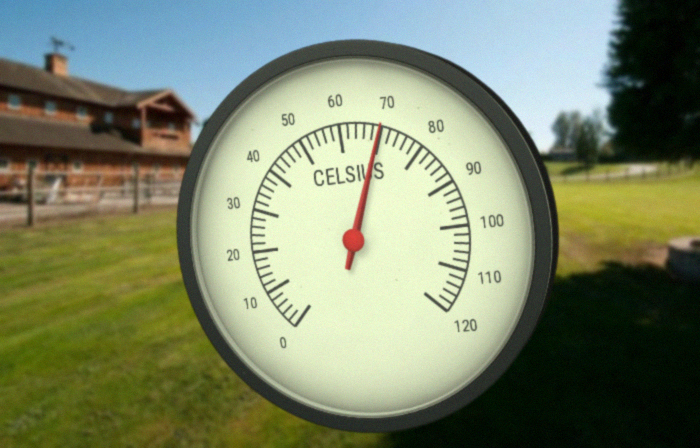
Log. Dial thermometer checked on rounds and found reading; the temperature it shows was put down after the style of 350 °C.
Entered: 70 °C
